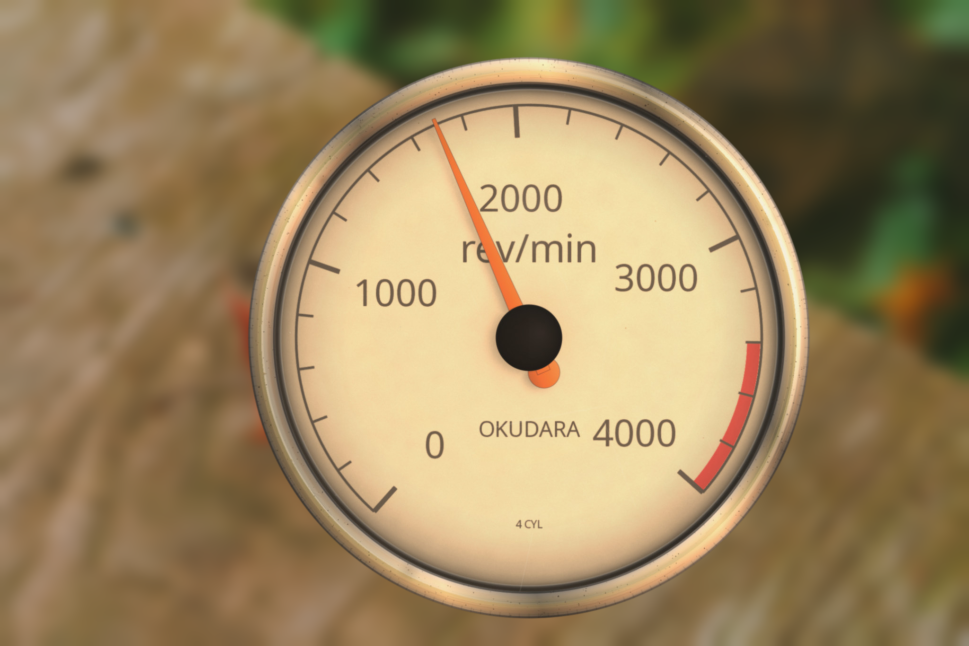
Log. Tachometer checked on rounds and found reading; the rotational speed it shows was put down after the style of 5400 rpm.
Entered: 1700 rpm
